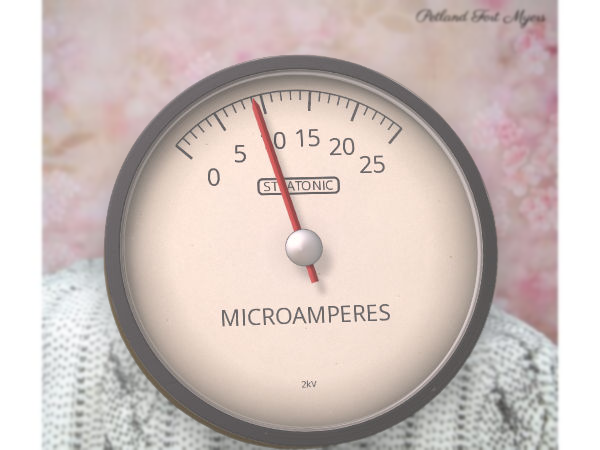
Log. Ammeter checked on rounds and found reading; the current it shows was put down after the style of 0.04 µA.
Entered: 9 µA
